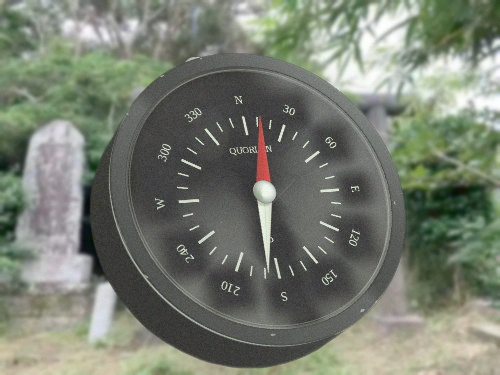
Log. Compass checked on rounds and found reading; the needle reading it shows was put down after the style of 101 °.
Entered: 10 °
